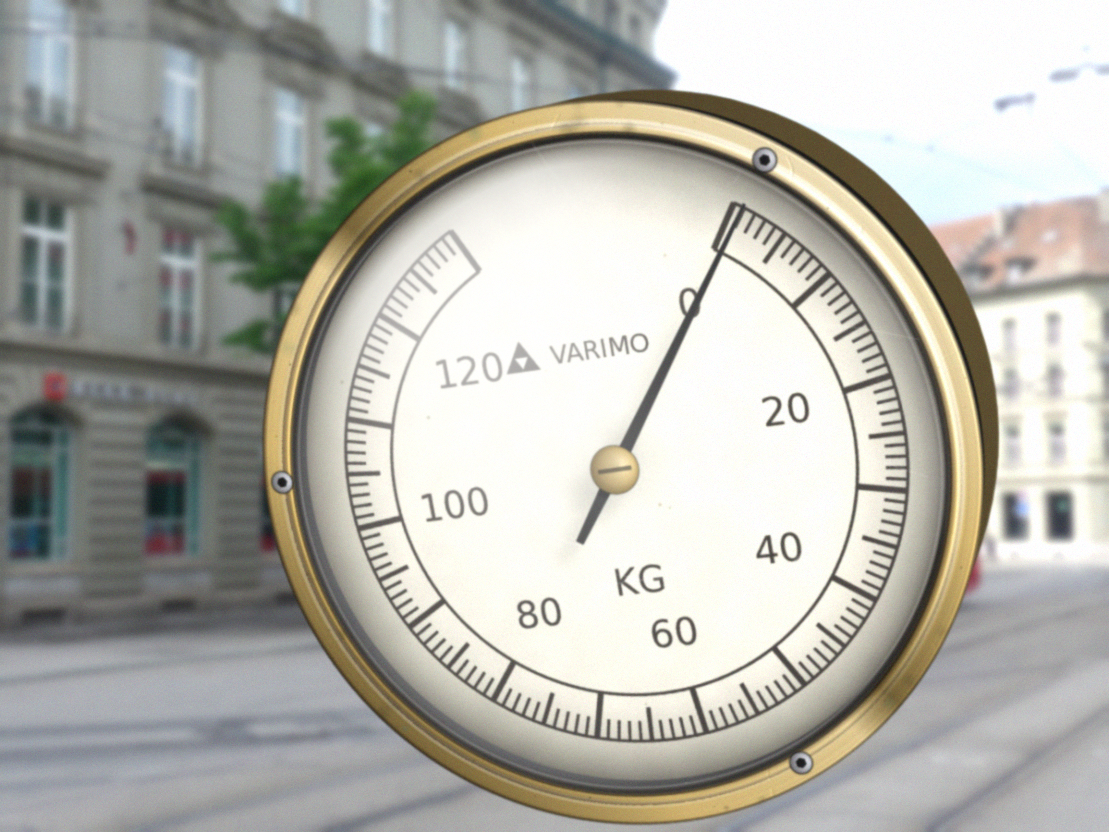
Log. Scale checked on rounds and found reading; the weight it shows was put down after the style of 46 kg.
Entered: 1 kg
